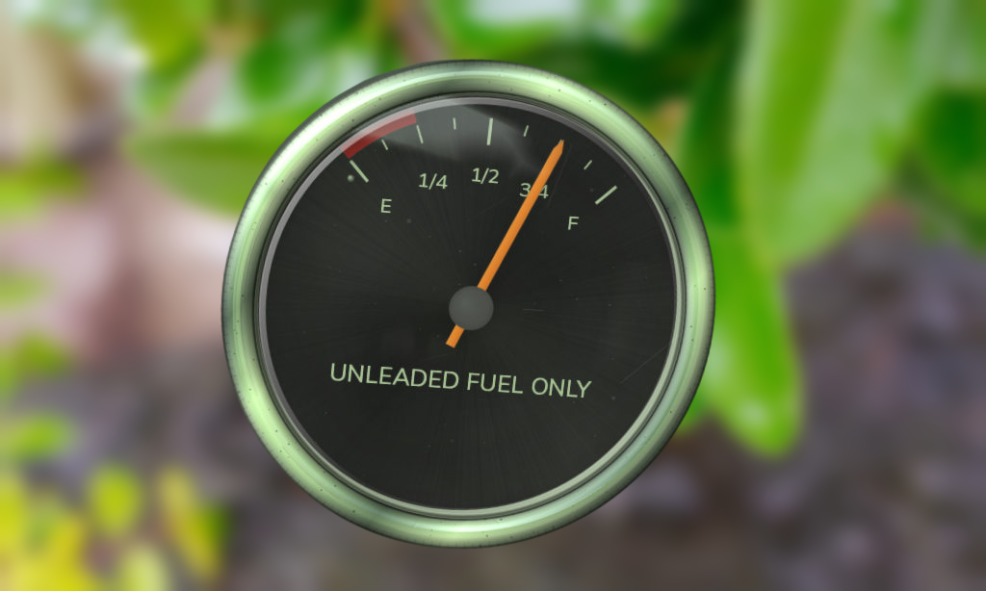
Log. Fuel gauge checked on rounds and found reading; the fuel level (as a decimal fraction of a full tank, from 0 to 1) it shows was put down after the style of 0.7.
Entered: 0.75
